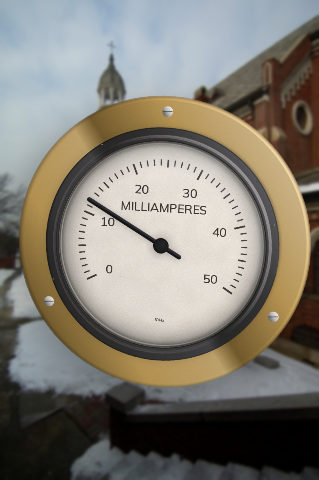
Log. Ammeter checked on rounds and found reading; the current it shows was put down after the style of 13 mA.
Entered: 12 mA
